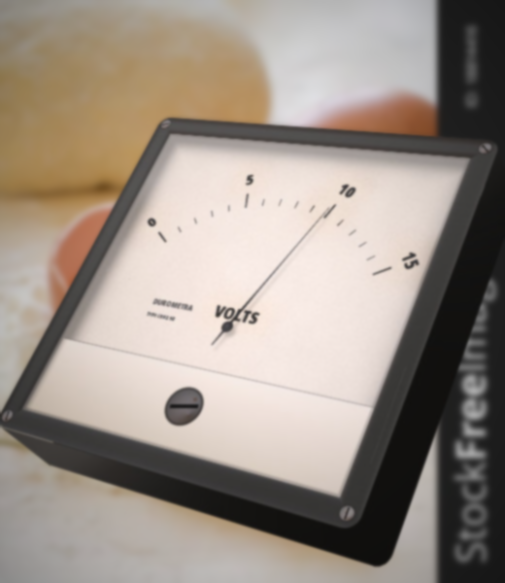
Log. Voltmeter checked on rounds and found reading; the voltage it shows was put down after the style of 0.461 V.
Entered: 10 V
